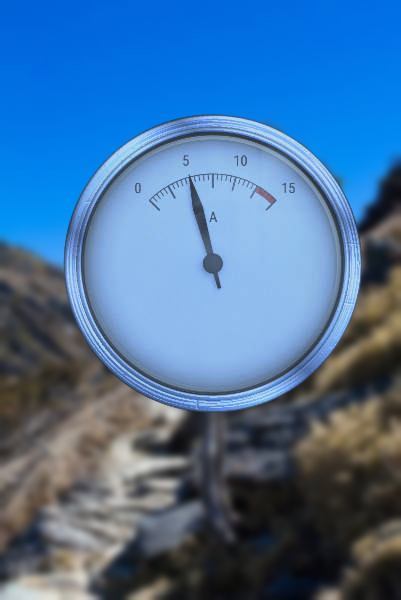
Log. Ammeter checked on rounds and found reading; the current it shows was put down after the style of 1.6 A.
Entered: 5 A
